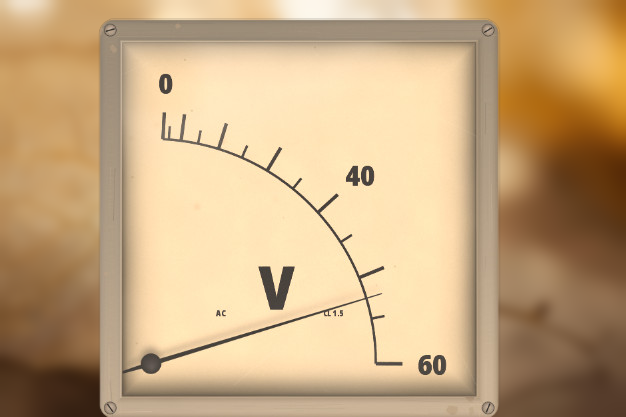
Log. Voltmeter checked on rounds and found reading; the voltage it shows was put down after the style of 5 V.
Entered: 52.5 V
